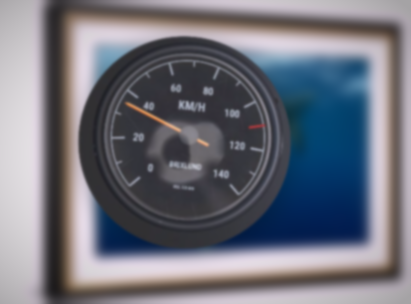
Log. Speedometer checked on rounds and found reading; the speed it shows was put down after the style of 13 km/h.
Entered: 35 km/h
